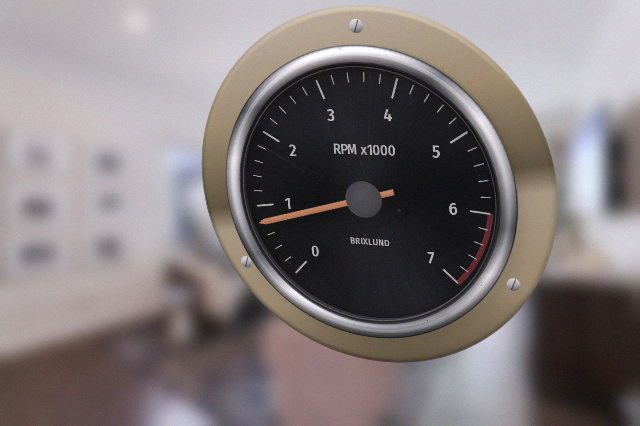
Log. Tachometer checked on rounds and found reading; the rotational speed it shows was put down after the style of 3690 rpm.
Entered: 800 rpm
